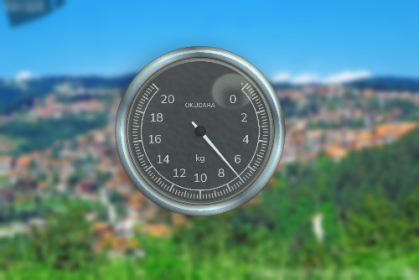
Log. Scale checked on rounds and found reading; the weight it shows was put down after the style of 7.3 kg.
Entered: 7 kg
